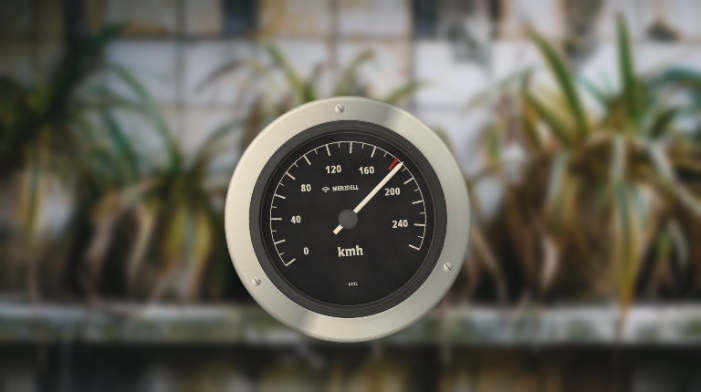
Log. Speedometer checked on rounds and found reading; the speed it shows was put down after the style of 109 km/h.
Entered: 185 km/h
